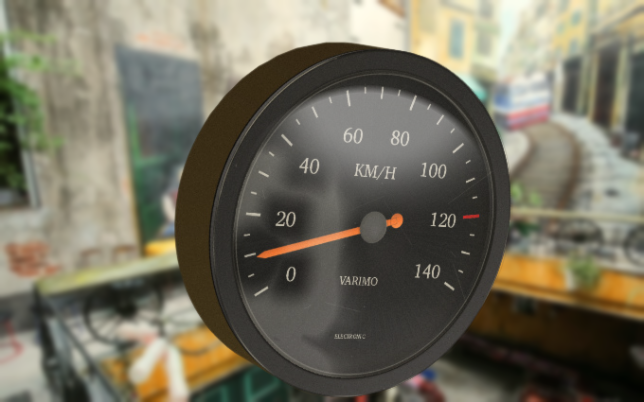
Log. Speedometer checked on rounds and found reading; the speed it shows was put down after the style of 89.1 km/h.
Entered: 10 km/h
